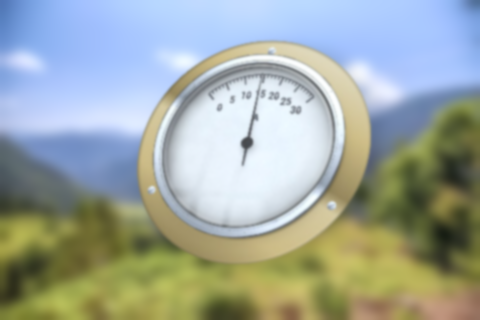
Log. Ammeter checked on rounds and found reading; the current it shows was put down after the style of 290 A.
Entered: 15 A
